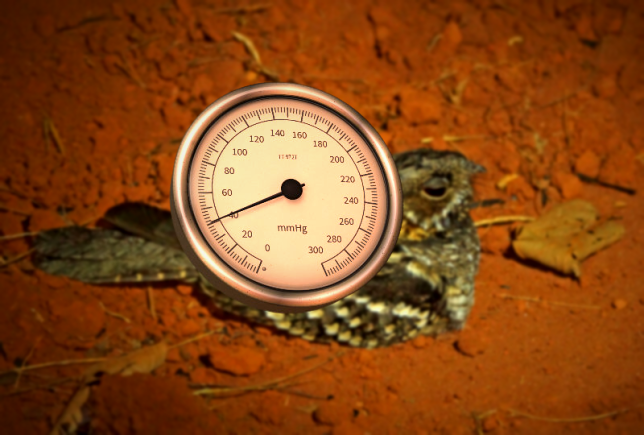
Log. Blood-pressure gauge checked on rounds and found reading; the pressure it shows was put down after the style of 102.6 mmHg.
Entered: 40 mmHg
